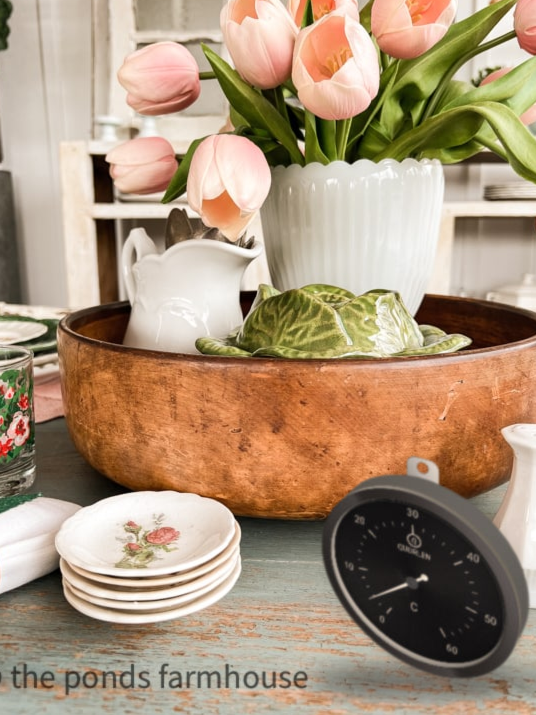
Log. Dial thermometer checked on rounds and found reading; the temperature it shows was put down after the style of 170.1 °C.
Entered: 4 °C
